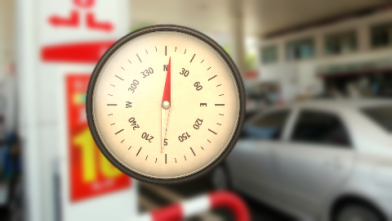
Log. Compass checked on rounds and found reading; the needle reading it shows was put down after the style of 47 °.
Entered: 5 °
